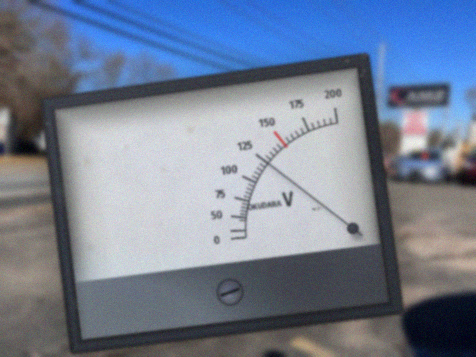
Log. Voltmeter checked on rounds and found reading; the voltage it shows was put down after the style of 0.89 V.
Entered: 125 V
